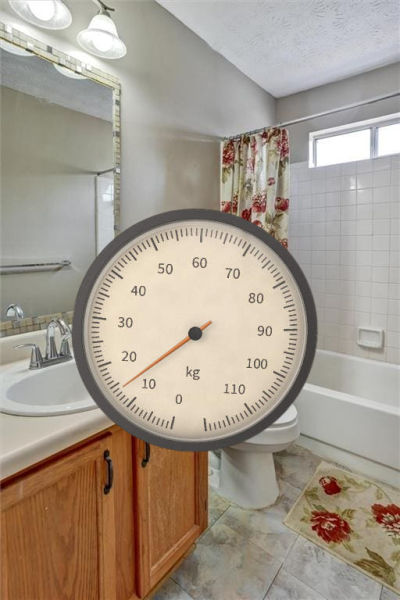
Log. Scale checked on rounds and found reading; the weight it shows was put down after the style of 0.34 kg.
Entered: 14 kg
